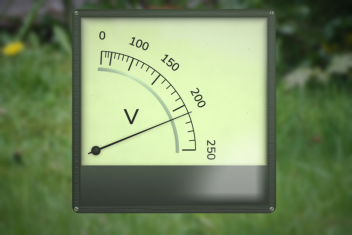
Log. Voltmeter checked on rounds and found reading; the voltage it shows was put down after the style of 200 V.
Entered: 210 V
